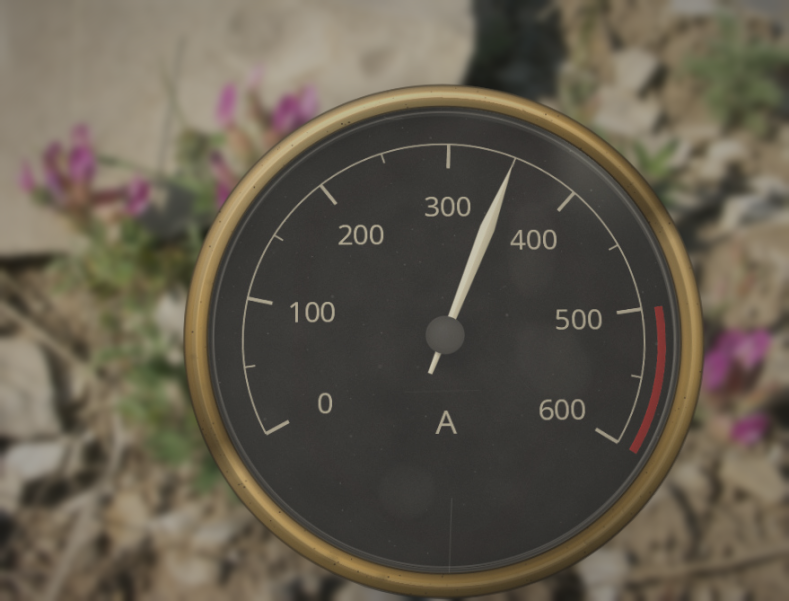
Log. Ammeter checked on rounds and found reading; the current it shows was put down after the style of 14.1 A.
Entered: 350 A
